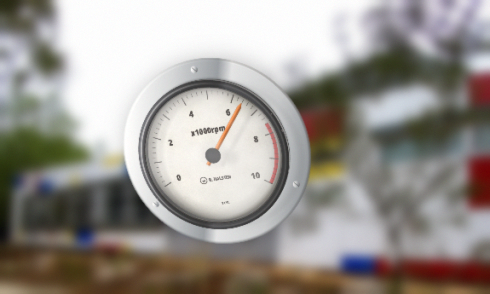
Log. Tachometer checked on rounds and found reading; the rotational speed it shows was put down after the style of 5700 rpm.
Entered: 6400 rpm
